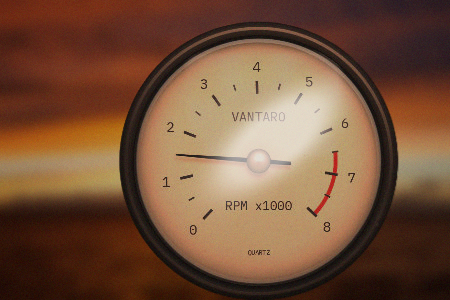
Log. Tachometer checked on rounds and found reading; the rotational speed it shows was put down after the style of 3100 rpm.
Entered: 1500 rpm
